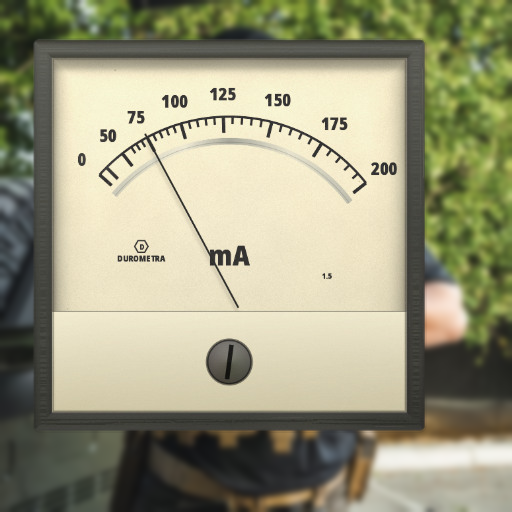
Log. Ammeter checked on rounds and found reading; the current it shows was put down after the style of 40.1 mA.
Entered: 75 mA
